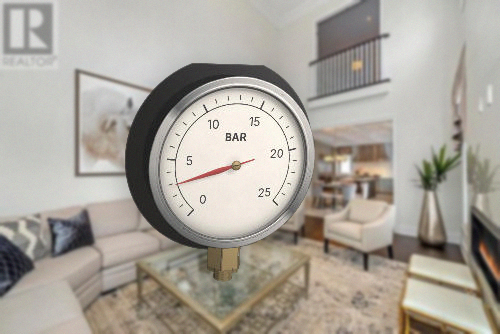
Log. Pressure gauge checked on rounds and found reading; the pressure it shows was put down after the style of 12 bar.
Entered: 3 bar
